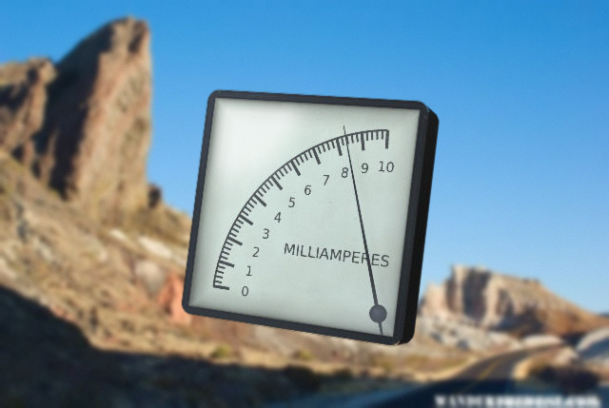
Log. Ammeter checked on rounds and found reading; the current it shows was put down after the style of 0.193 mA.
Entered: 8.4 mA
